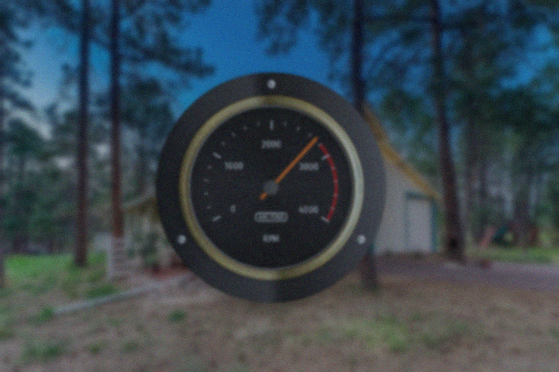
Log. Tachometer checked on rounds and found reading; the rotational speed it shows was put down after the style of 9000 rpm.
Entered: 2700 rpm
